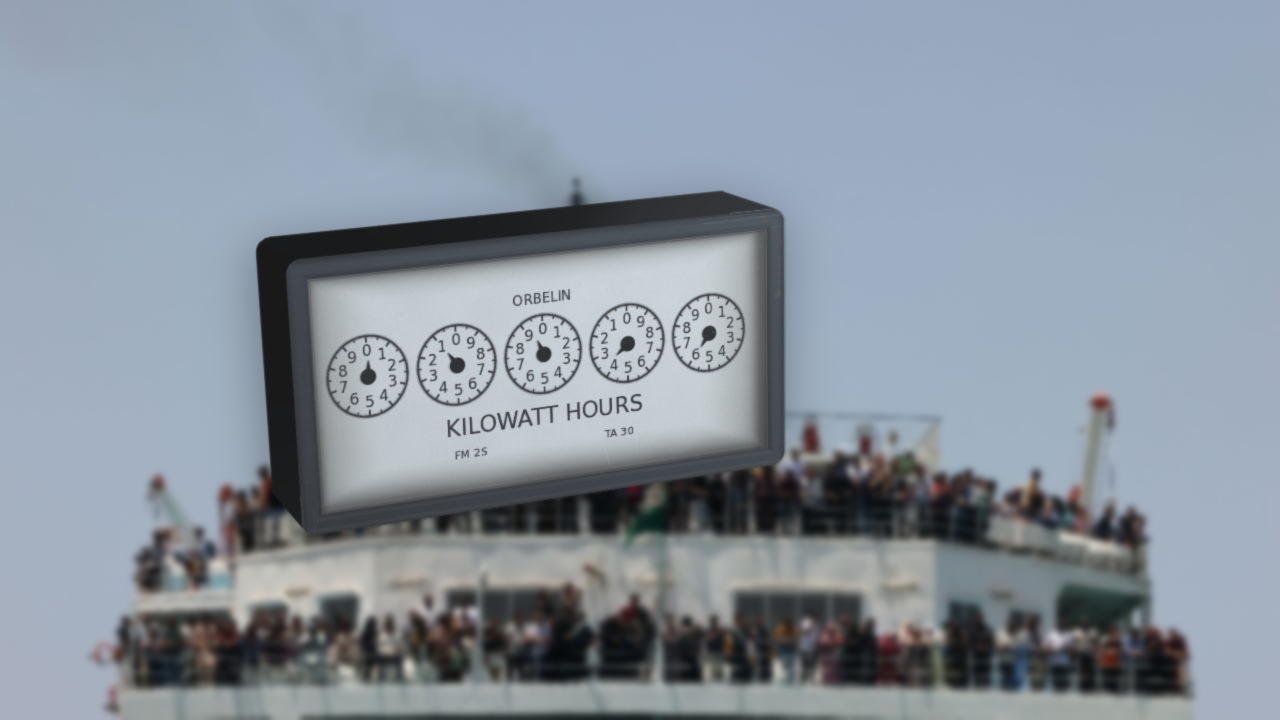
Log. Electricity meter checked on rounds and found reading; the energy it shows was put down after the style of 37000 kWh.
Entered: 936 kWh
